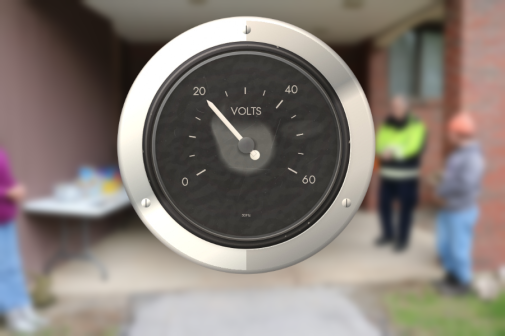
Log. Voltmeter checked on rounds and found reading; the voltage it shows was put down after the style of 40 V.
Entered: 20 V
